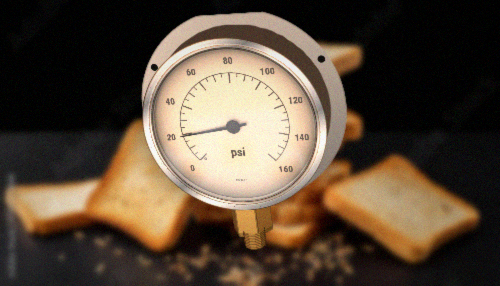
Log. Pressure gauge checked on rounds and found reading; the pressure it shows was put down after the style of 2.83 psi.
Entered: 20 psi
